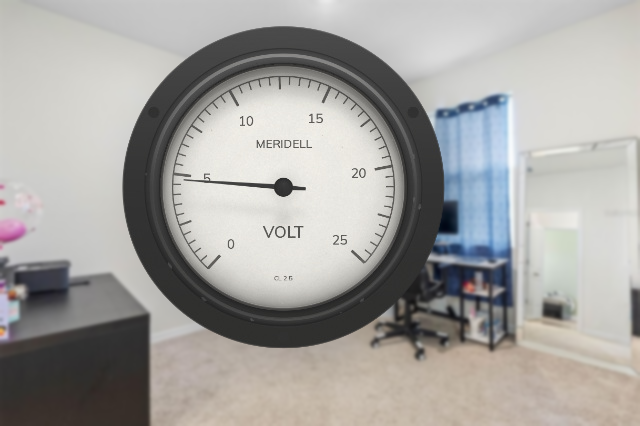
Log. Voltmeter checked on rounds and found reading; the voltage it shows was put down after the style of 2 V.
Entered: 4.75 V
